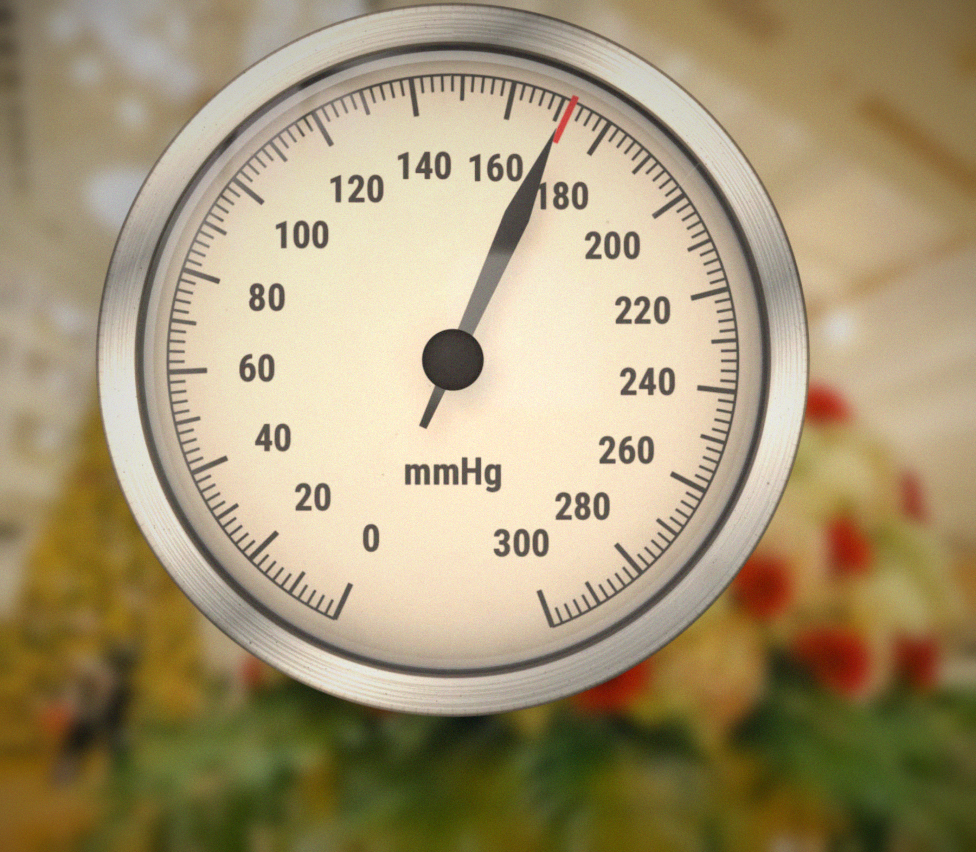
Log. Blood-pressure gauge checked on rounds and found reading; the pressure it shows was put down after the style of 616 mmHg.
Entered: 171 mmHg
